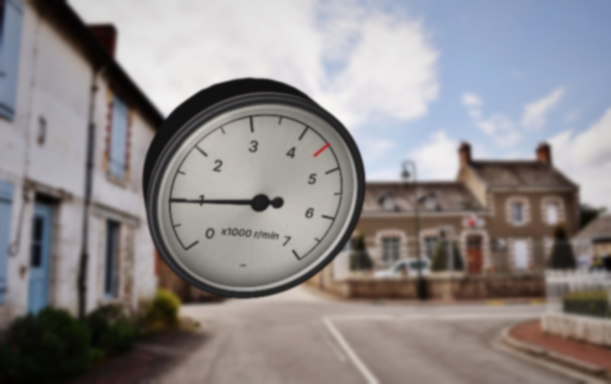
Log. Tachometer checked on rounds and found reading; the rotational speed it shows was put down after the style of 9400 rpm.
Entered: 1000 rpm
